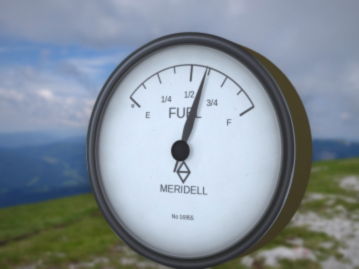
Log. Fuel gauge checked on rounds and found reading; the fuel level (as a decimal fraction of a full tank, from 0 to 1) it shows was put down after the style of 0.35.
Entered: 0.625
